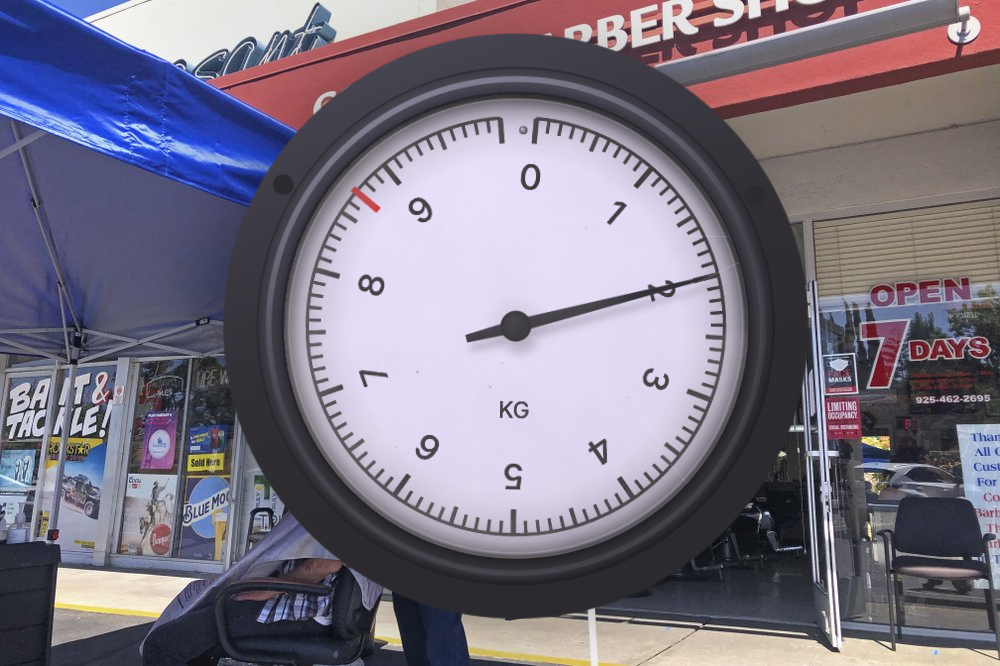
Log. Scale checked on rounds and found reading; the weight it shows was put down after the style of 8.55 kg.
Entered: 2 kg
